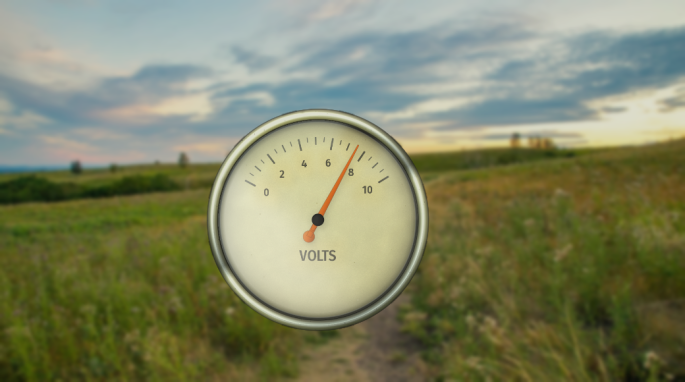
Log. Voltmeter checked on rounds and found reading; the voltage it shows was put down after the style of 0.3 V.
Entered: 7.5 V
